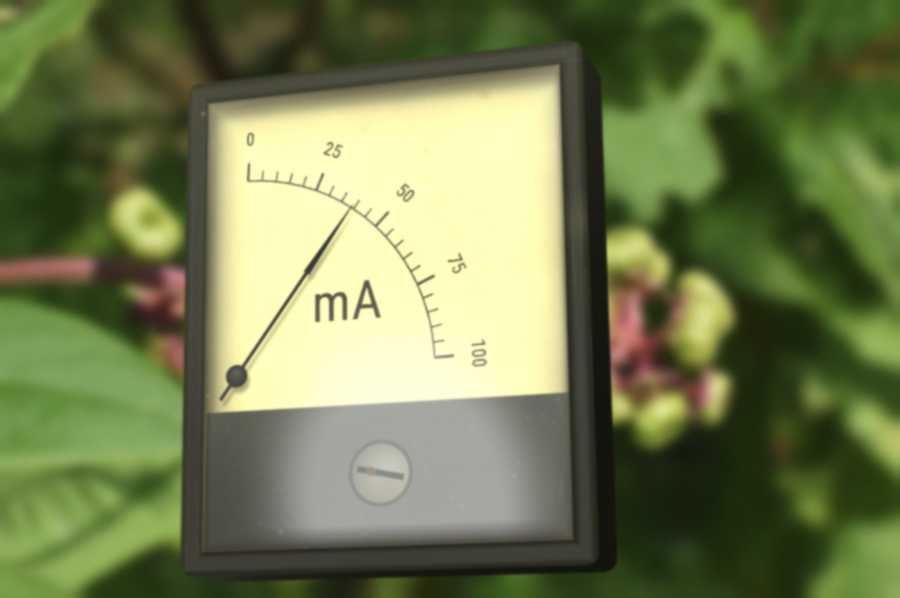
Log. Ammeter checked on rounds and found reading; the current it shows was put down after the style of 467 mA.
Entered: 40 mA
